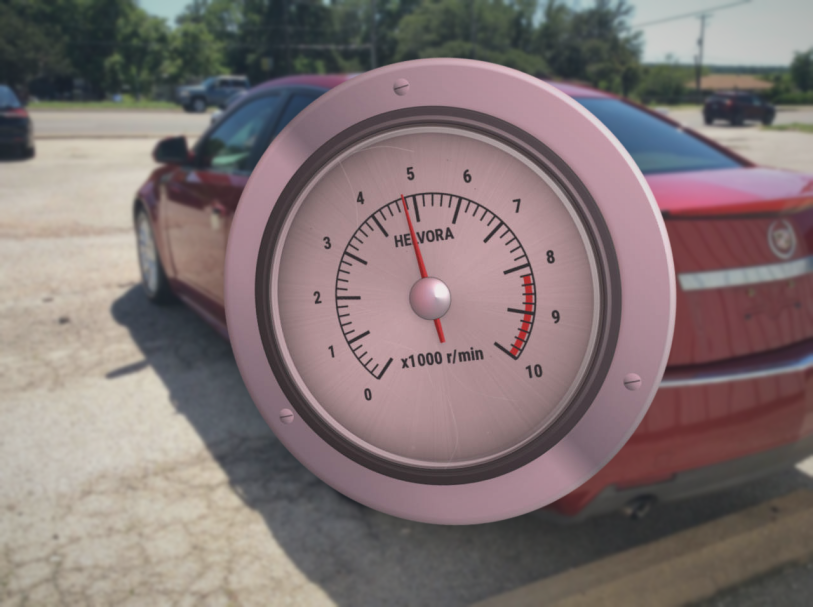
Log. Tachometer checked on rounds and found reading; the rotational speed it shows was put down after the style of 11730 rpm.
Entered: 4800 rpm
